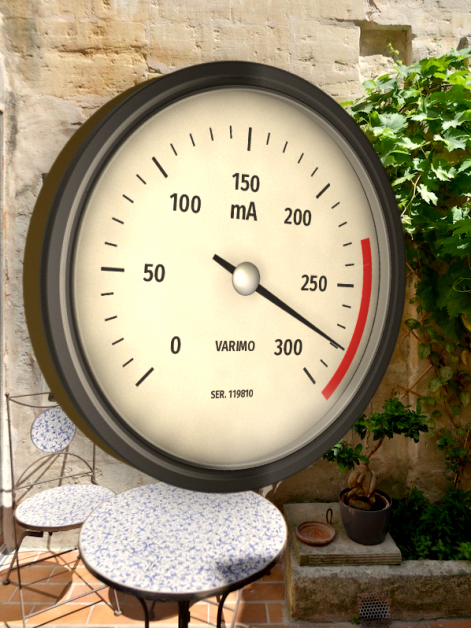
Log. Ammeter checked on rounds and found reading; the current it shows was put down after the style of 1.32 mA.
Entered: 280 mA
